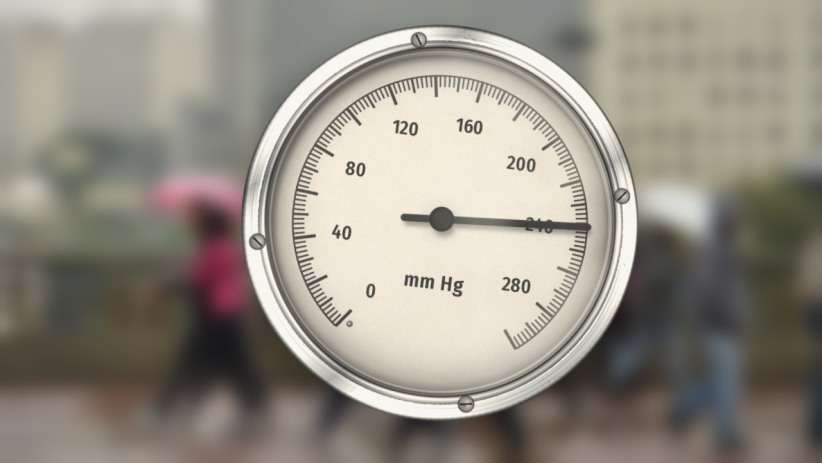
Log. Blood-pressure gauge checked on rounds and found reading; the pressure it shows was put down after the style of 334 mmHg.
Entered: 240 mmHg
